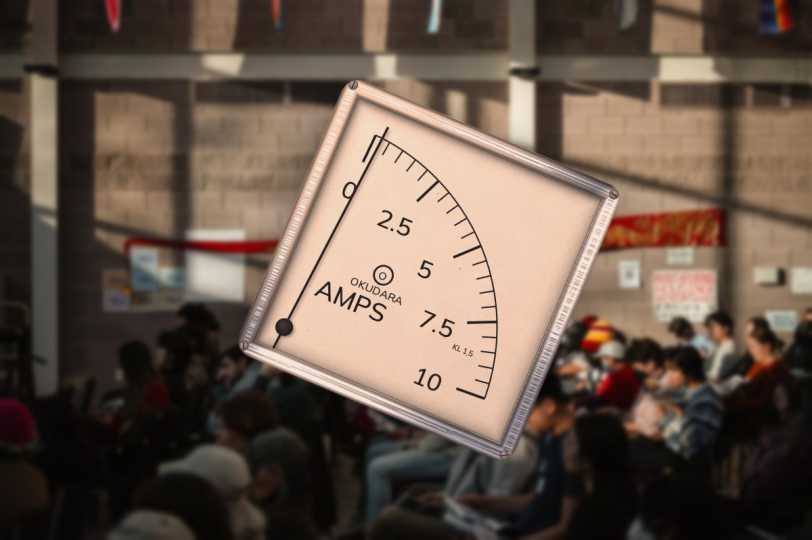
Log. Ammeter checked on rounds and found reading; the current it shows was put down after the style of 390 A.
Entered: 0.25 A
